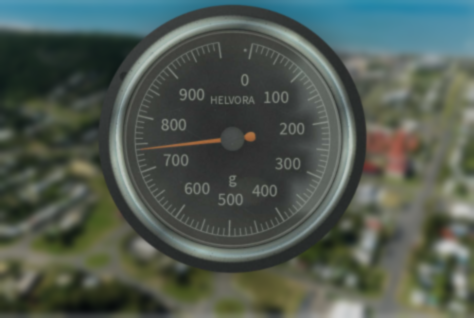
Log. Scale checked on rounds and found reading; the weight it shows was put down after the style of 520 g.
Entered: 740 g
